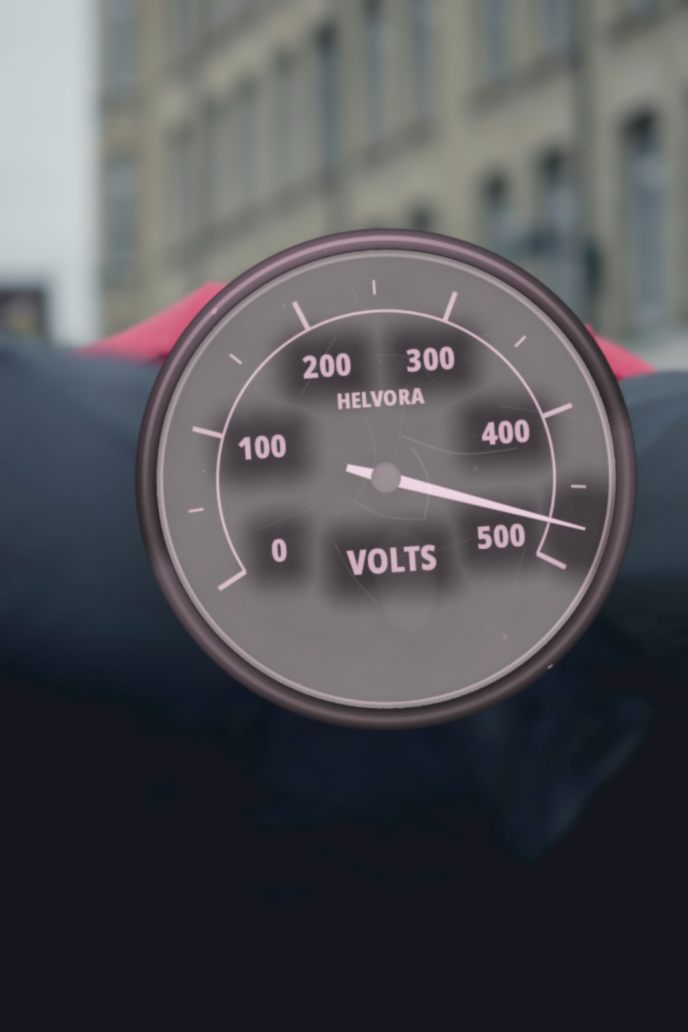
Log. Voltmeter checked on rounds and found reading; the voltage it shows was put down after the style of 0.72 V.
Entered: 475 V
